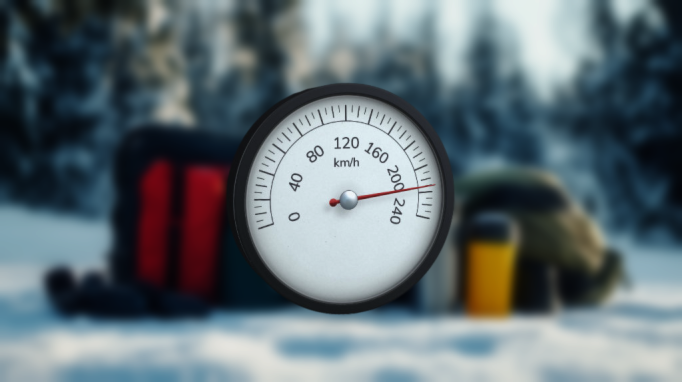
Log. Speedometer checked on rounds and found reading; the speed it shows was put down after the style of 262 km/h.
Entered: 215 km/h
